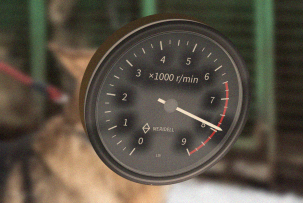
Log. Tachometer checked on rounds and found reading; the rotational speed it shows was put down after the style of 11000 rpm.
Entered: 7875 rpm
